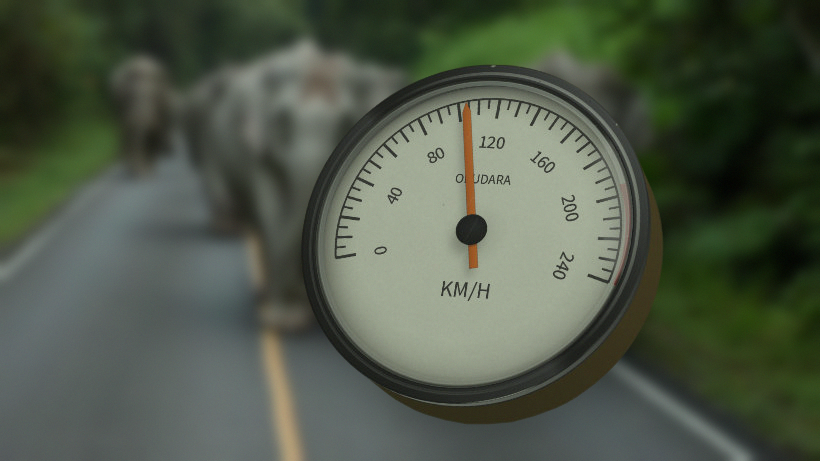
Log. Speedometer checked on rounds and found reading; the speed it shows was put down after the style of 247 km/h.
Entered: 105 km/h
